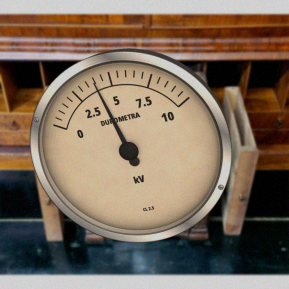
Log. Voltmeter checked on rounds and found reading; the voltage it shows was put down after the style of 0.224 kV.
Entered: 4 kV
